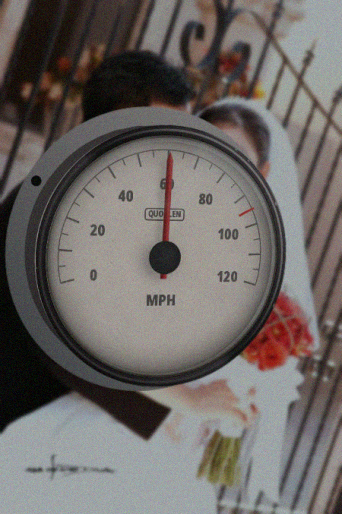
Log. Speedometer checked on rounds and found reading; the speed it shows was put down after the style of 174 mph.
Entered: 60 mph
